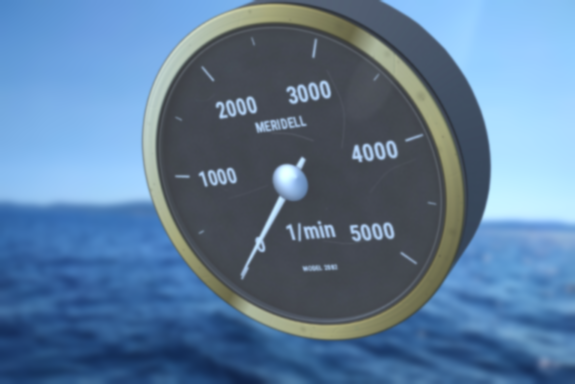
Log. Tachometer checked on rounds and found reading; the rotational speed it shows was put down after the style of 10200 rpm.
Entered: 0 rpm
